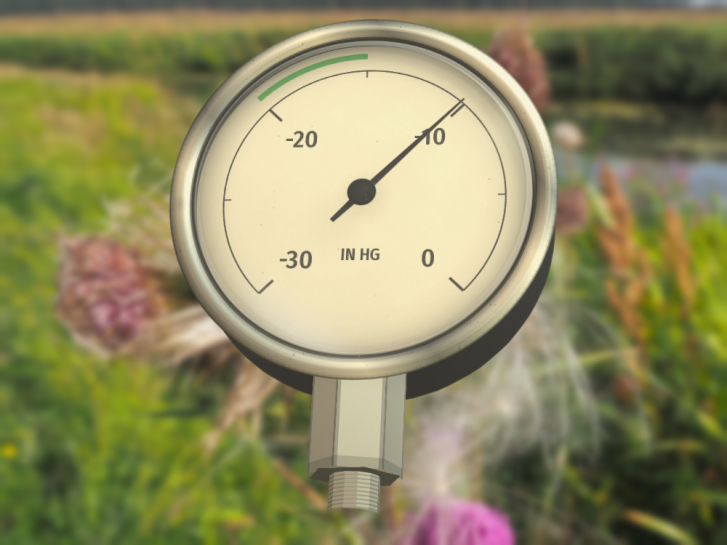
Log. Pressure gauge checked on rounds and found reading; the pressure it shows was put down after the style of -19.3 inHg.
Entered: -10 inHg
